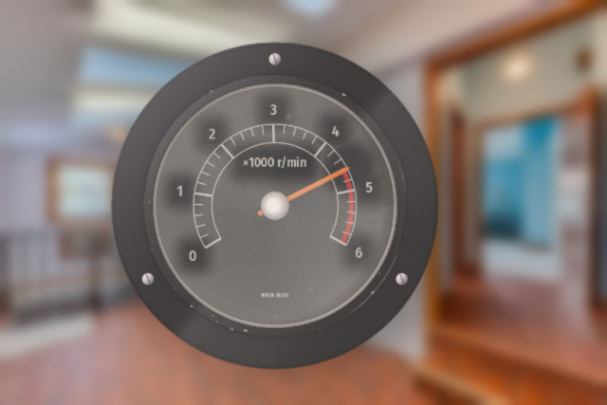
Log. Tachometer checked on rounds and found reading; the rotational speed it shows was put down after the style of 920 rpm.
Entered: 4600 rpm
